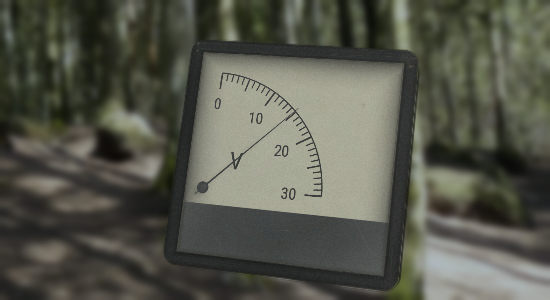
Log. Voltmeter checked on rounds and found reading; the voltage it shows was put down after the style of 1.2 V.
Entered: 15 V
